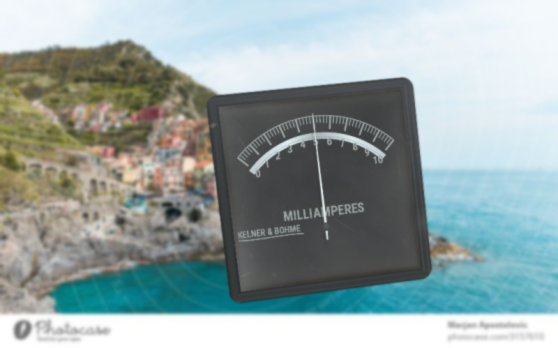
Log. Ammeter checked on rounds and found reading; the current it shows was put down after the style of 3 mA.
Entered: 5 mA
